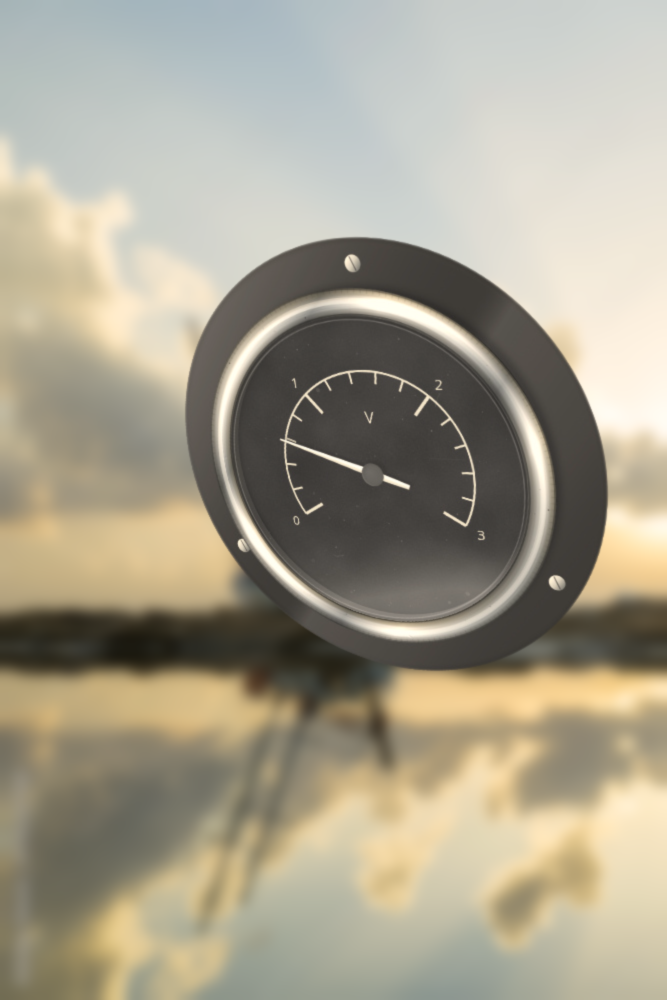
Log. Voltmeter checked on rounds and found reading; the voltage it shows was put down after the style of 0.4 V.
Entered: 0.6 V
